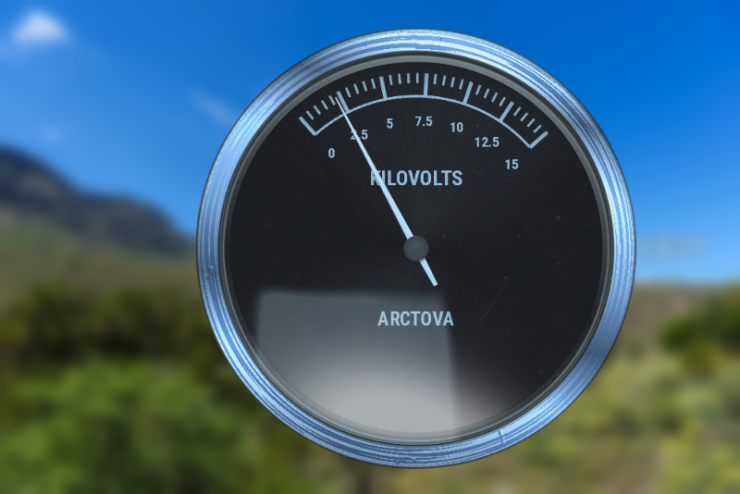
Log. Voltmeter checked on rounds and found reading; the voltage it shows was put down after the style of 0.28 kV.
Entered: 2.25 kV
